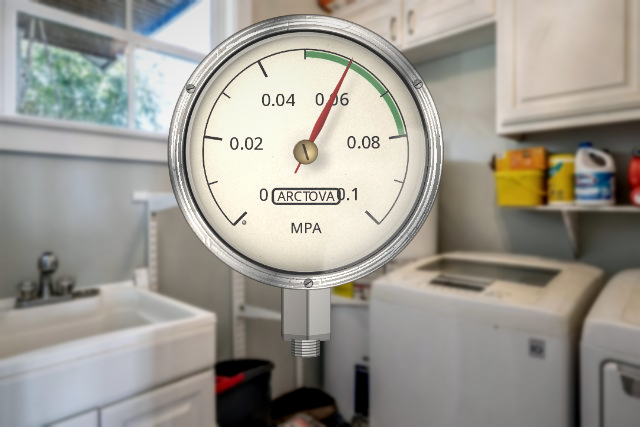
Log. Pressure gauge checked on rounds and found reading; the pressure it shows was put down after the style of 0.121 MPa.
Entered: 0.06 MPa
